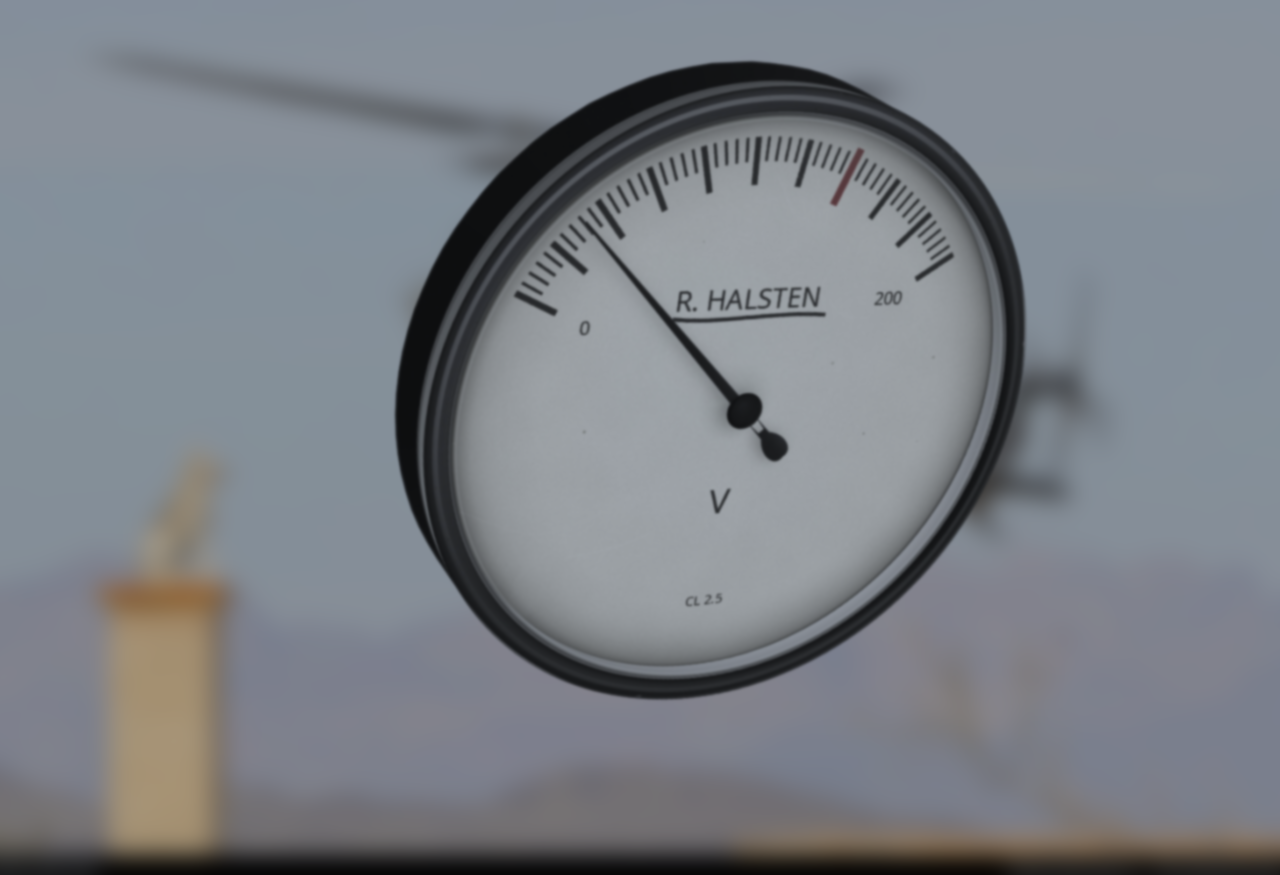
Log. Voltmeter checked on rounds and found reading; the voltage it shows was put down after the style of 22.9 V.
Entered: 32 V
